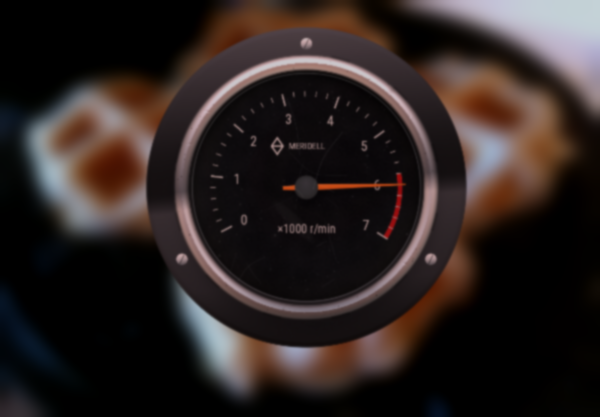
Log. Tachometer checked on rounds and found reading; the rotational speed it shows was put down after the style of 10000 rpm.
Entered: 6000 rpm
